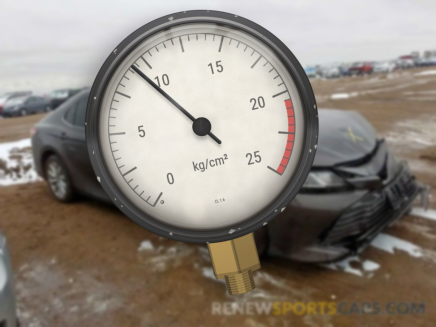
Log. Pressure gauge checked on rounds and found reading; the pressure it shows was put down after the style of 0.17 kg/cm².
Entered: 9.25 kg/cm²
